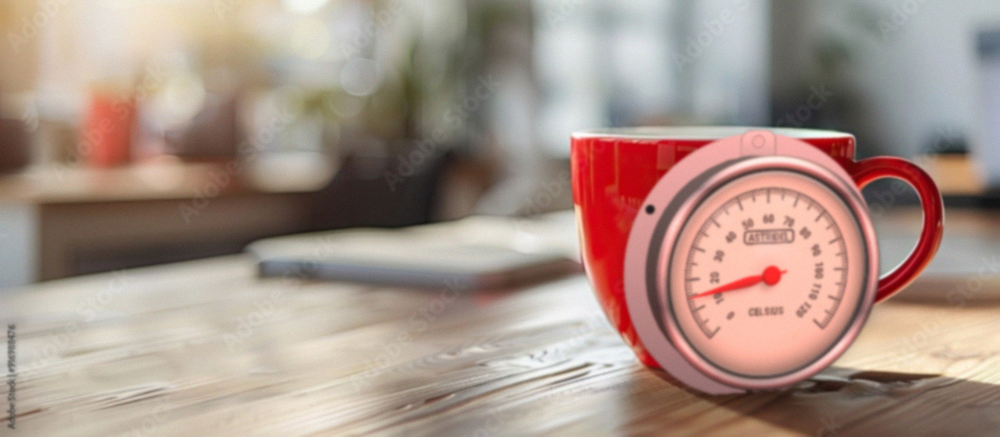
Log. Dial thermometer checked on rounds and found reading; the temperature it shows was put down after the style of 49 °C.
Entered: 15 °C
